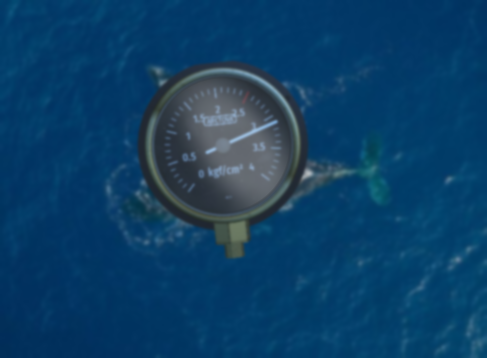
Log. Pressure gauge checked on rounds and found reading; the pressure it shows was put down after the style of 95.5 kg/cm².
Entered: 3.1 kg/cm²
